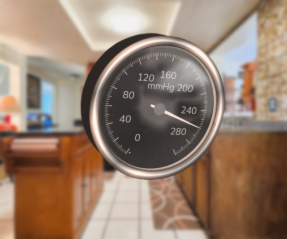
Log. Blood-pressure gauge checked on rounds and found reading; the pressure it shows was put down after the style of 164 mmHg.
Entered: 260 mmHg
